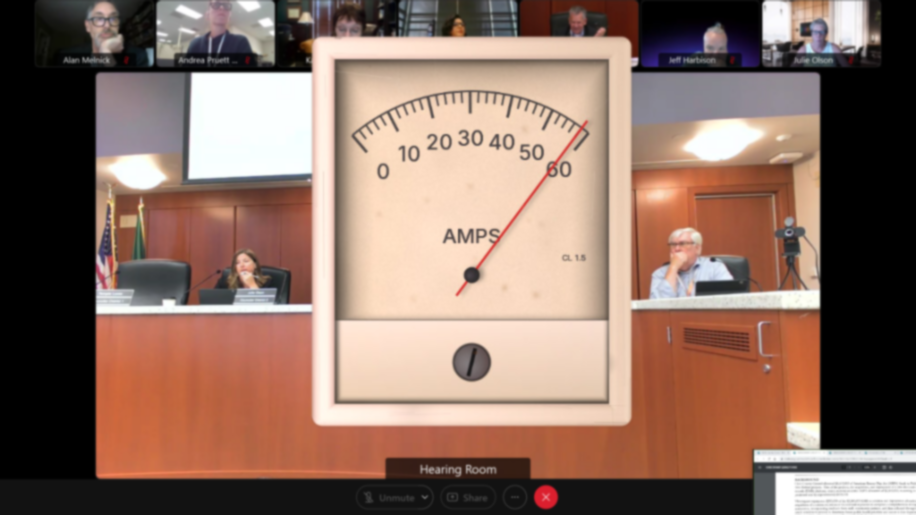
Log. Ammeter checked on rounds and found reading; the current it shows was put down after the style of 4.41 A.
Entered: 58 A
